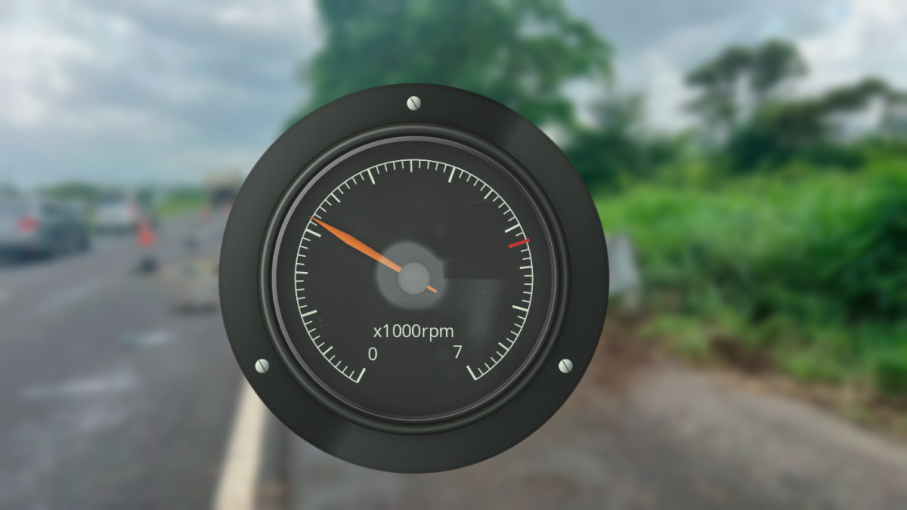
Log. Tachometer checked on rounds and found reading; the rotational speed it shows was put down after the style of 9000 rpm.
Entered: 2150 rpm
